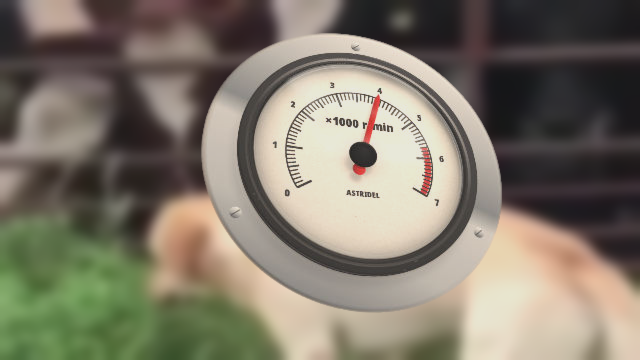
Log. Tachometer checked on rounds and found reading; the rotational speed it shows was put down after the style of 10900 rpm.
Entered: 4000 rpm
